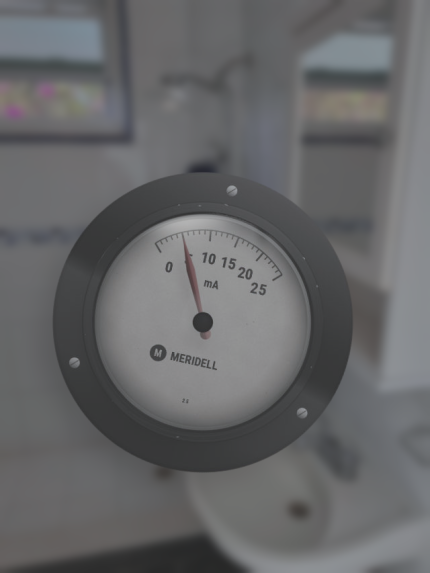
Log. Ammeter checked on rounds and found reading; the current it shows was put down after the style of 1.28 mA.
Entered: 5 mA
